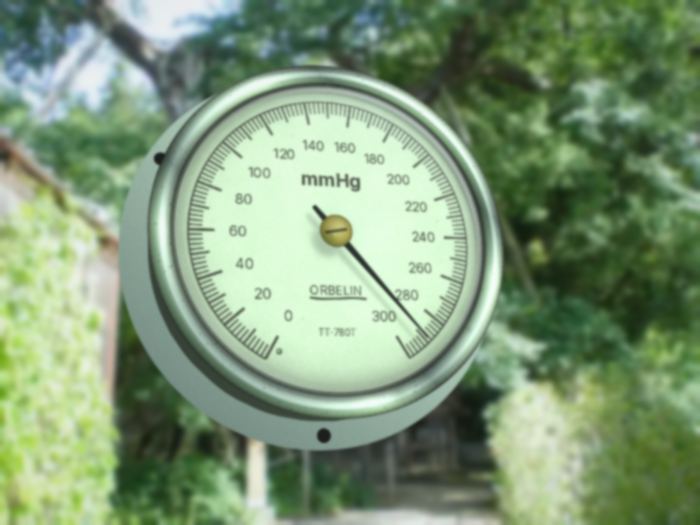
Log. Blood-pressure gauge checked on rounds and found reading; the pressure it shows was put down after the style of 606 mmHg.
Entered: 290 mmHg
